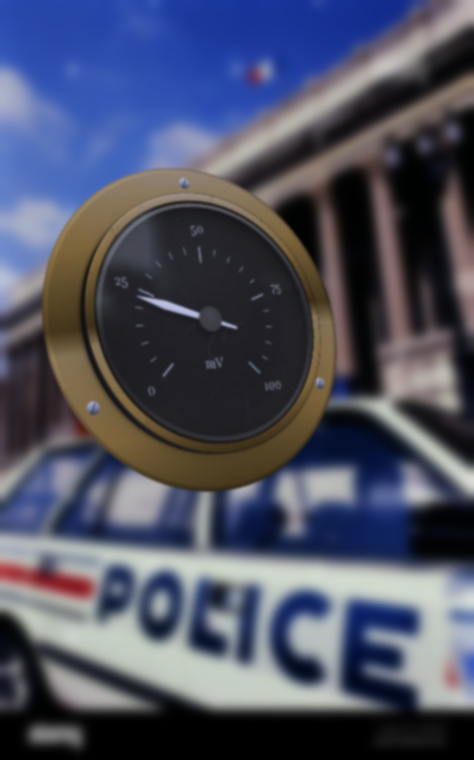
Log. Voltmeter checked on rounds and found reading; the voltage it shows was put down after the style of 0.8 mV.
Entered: 22.5 mV
